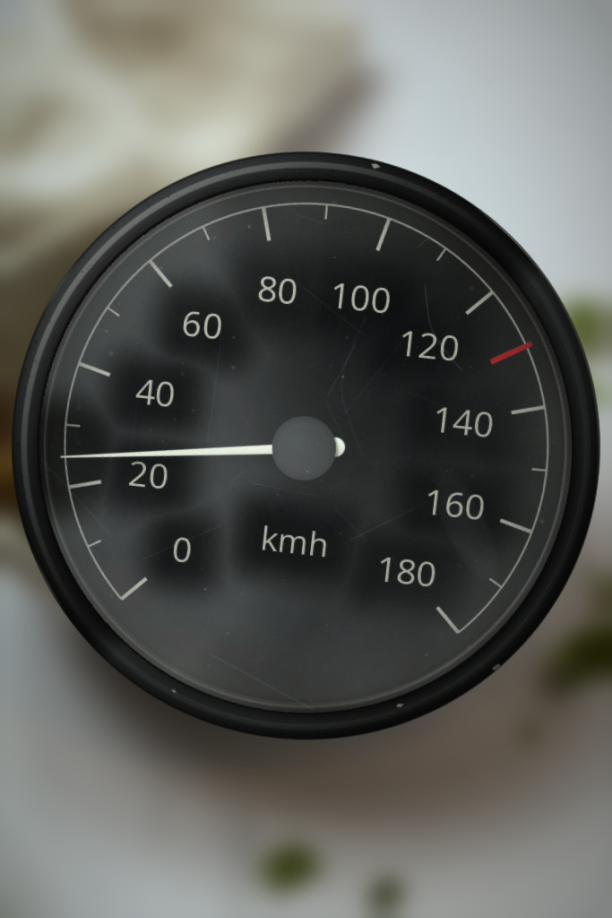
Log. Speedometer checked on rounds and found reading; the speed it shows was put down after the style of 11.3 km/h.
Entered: 25 km/h
